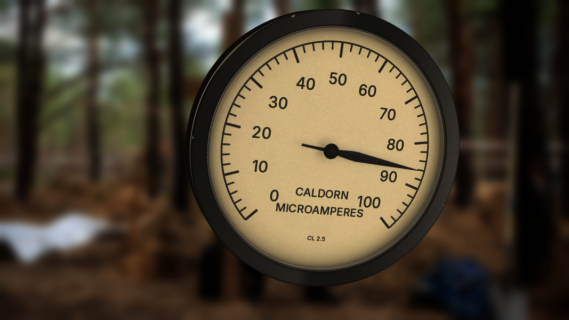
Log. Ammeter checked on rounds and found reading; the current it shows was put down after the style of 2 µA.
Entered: 86 µA
